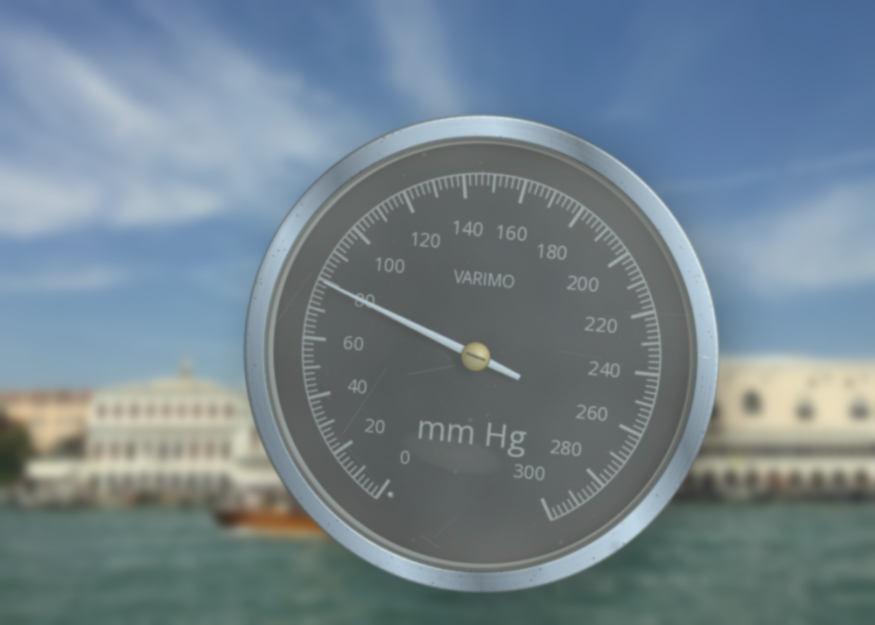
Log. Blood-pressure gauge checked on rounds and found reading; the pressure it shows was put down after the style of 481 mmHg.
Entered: 80 mmHg
